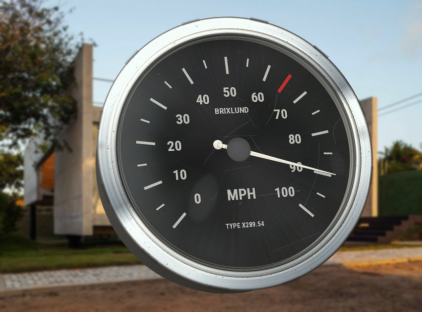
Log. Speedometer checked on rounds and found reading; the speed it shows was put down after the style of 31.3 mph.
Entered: 90 mph
